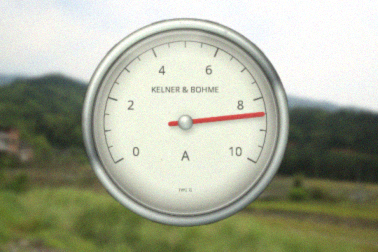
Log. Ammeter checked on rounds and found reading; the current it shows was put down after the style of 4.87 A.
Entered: 8.5 A
